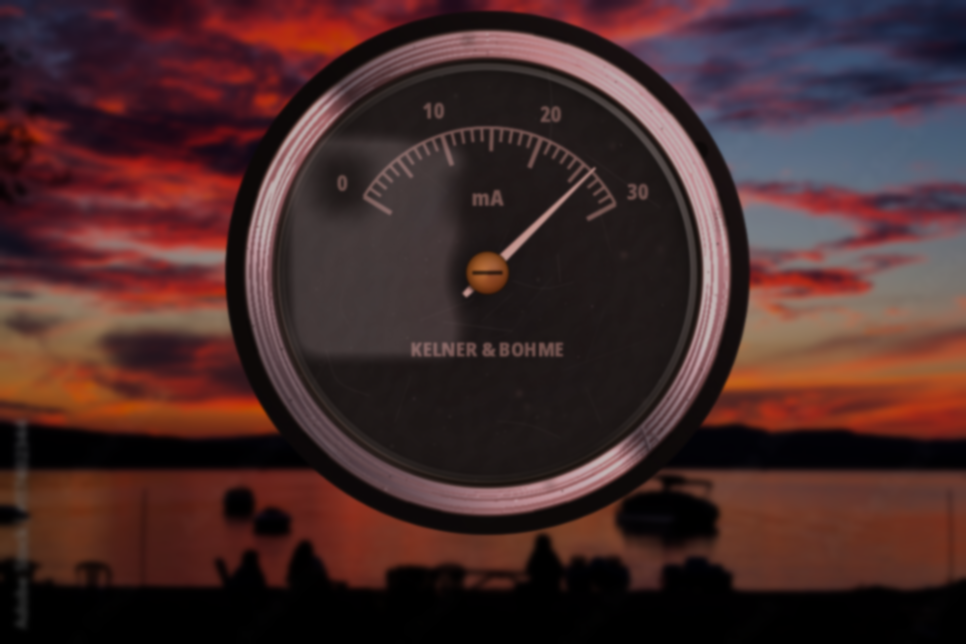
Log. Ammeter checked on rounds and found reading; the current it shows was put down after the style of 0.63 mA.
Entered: 26 mA
